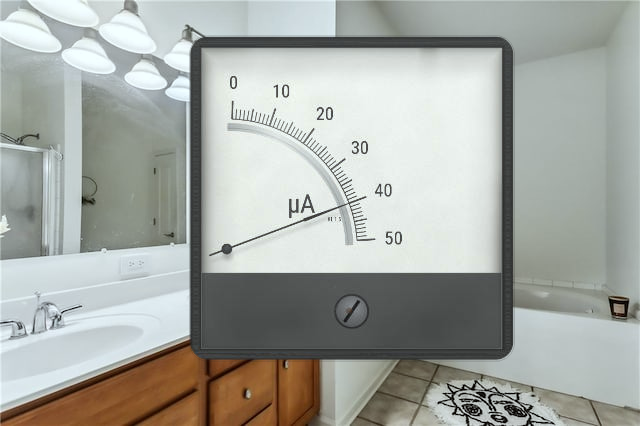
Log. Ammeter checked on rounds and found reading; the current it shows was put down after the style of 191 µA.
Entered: 40 µA
